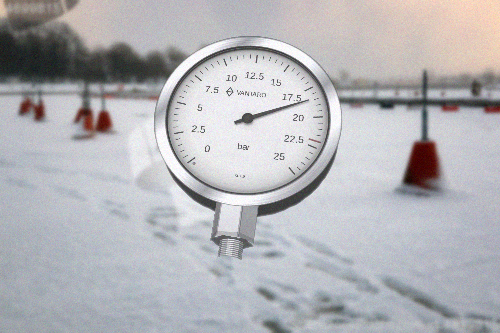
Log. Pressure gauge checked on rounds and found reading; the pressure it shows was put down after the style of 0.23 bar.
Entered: 18.5 bar
